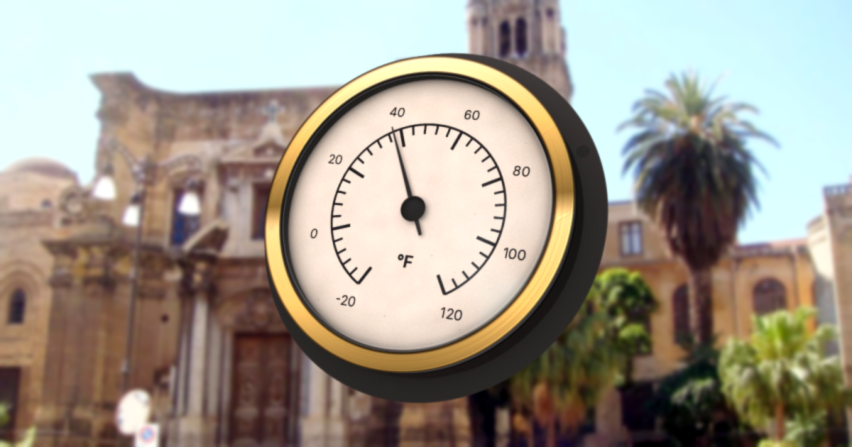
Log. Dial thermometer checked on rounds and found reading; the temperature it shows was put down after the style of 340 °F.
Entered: 38 °F
